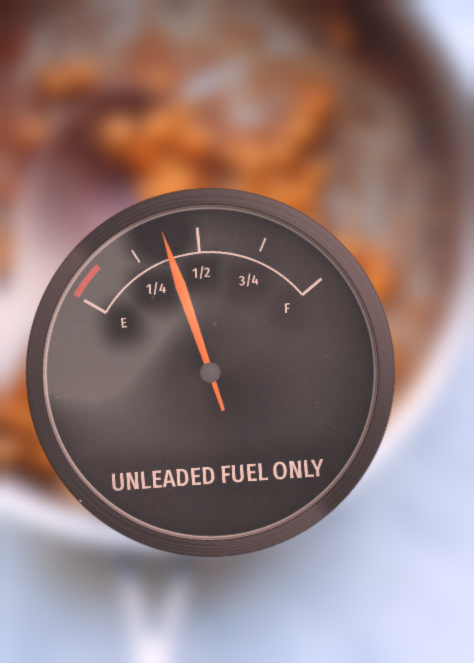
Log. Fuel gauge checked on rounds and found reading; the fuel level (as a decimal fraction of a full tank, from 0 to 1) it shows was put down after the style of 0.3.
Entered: 0.375
